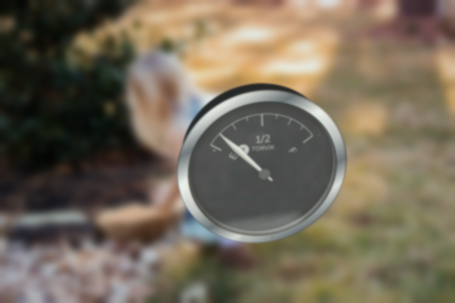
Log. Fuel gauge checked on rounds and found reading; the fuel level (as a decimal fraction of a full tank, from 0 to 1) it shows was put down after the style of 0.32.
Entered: 0.125
